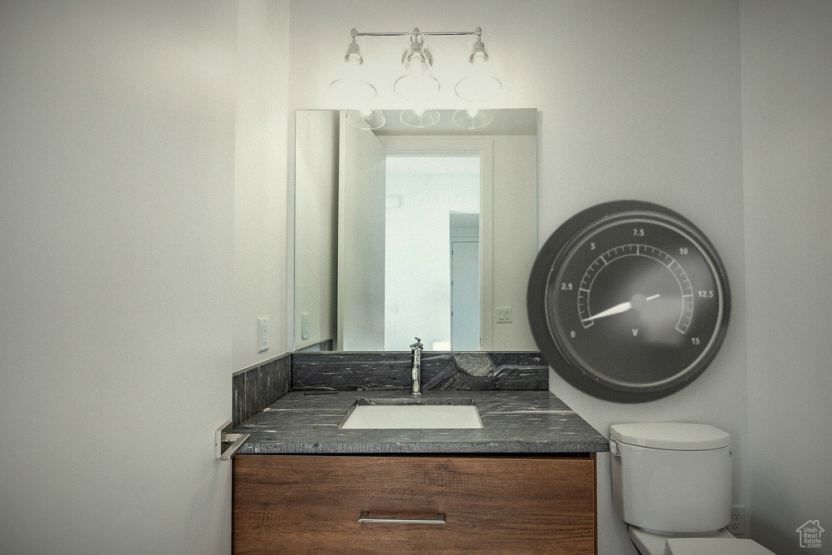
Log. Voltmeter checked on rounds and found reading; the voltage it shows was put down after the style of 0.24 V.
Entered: 0.5 V
